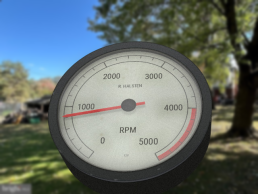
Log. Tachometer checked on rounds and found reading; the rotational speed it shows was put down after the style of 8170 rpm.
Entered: 800 rpm
